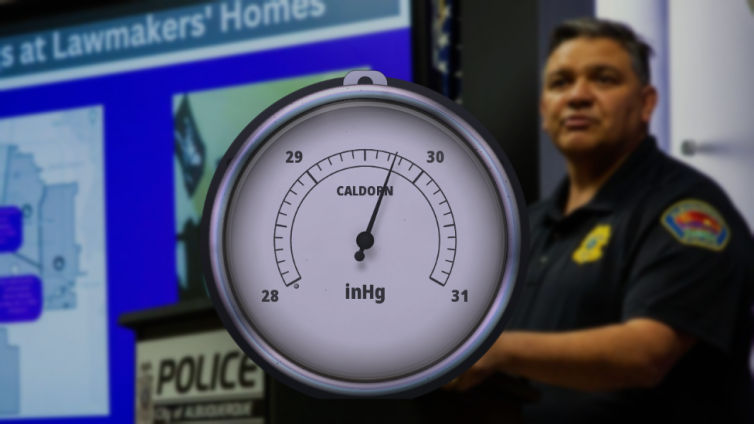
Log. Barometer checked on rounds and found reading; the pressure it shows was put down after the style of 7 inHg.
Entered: 29.75 inHg
